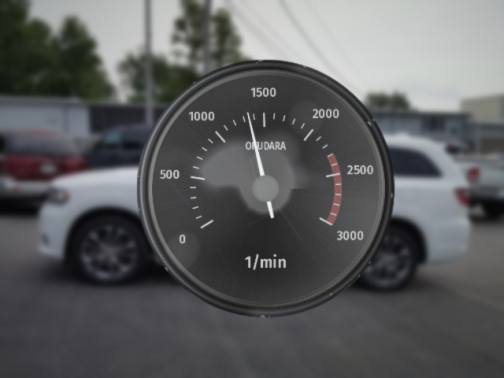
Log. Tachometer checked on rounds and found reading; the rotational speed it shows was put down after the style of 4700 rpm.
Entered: 1350 rpm
